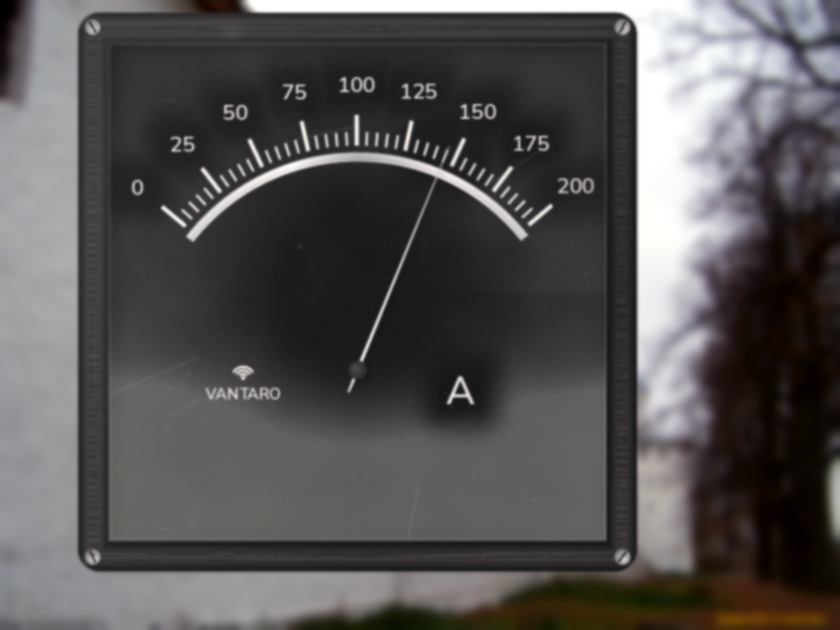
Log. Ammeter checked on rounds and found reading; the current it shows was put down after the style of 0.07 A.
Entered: 145 A
